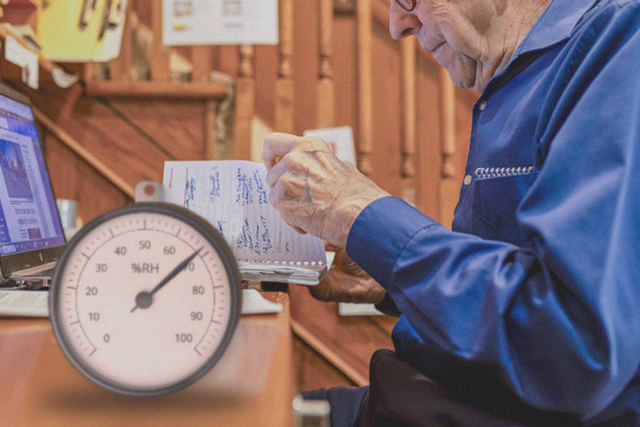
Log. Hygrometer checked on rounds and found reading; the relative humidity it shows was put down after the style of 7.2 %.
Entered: 68 %
